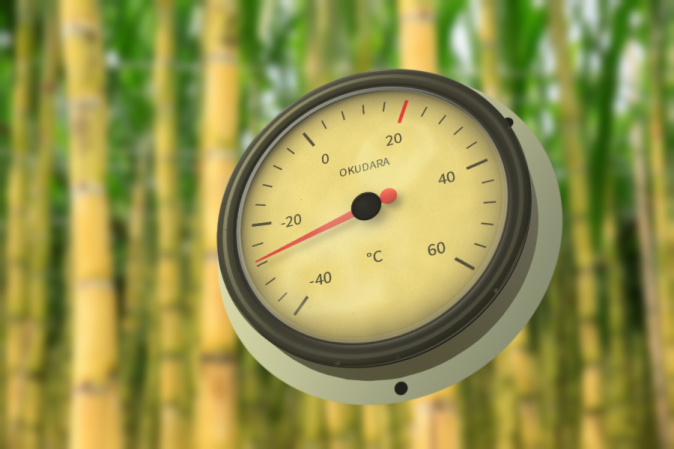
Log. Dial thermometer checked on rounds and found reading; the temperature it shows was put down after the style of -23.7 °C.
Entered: -28 °C
